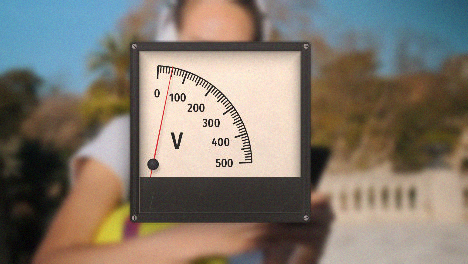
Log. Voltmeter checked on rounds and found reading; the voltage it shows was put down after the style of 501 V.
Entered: 50 V
